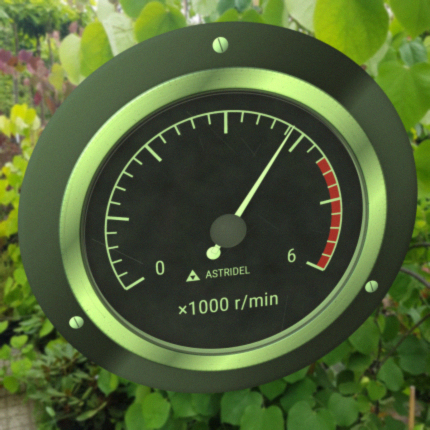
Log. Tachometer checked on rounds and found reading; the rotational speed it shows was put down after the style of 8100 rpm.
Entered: 3800 rpm
